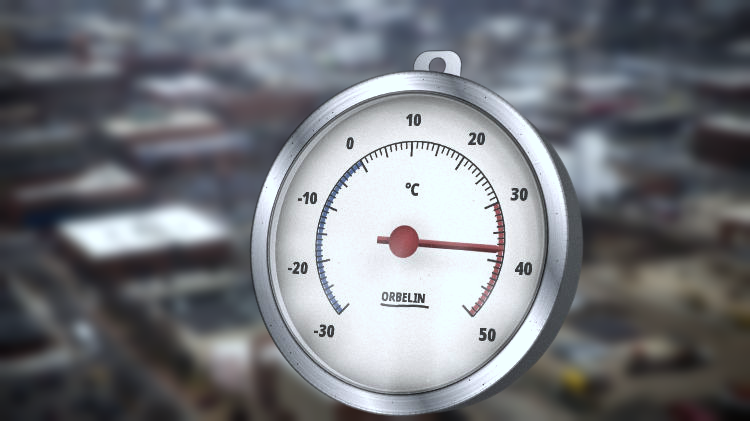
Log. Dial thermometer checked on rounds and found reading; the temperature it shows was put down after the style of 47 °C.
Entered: 38 °C
